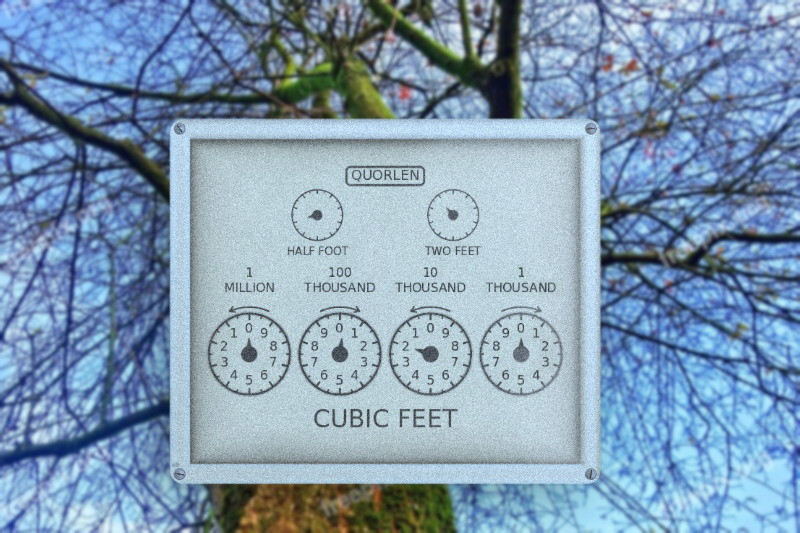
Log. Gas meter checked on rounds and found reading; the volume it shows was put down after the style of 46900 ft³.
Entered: 2000 ft³
